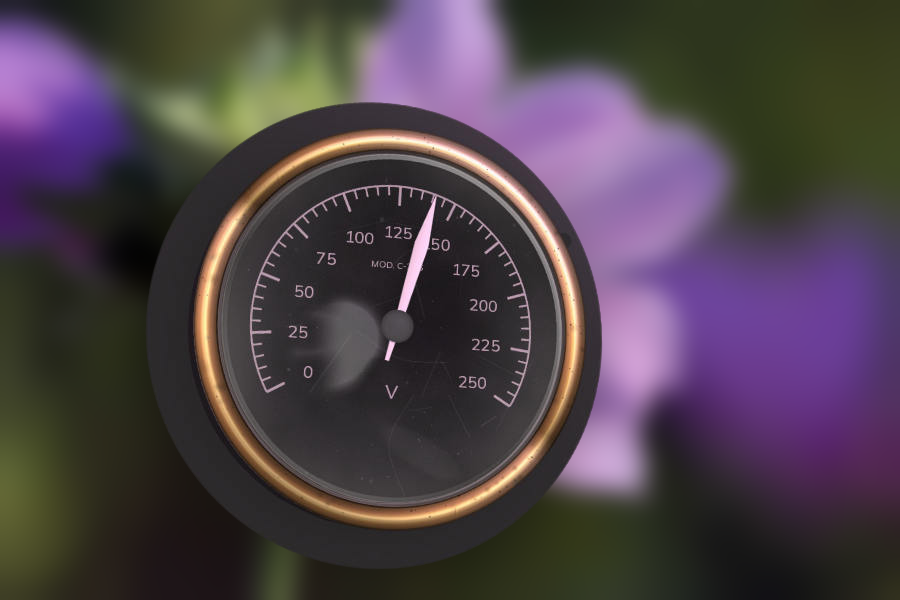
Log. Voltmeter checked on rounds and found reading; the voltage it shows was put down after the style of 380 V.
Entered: 140 V
